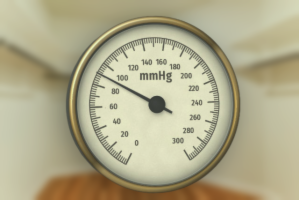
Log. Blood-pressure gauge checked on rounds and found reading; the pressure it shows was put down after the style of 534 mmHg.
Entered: 90 mmHg
